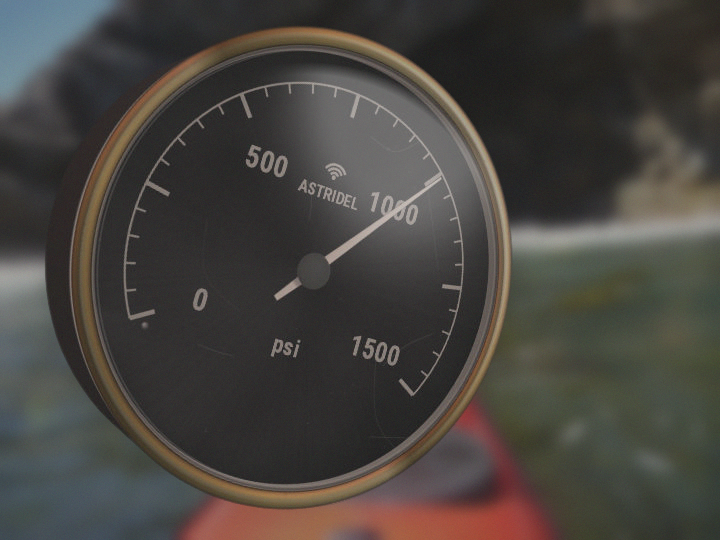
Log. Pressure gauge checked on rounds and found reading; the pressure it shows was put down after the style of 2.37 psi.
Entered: 1000 psi
